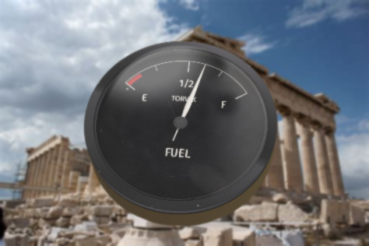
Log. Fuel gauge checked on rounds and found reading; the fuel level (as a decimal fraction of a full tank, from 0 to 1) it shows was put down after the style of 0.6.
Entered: 0.625
